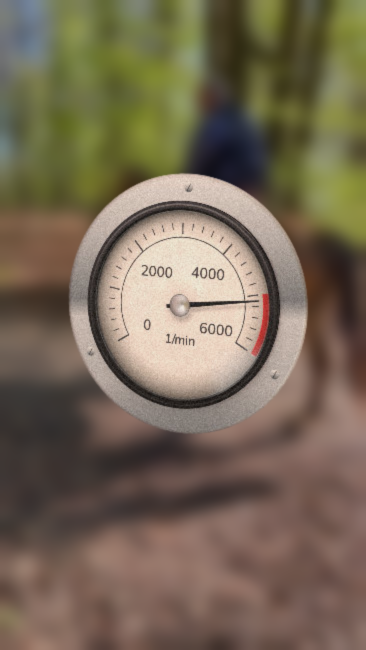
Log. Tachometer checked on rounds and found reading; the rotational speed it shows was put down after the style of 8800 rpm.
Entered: 5100 rpm
